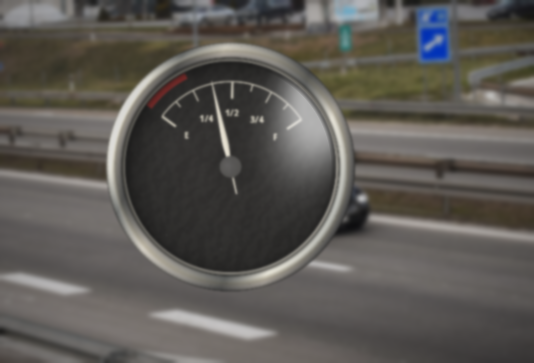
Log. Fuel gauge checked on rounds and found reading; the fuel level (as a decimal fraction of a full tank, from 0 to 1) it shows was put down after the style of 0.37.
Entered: 0.375
